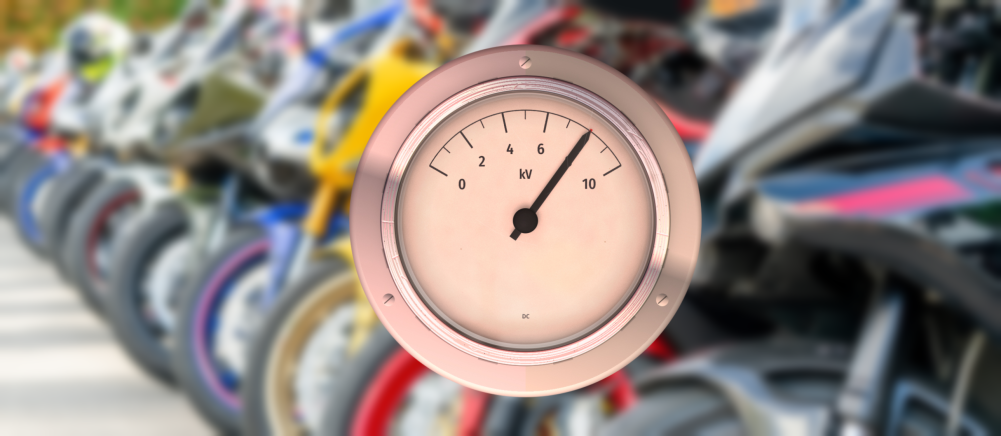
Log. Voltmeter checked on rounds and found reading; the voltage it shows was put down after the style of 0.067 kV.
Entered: 8 kV
